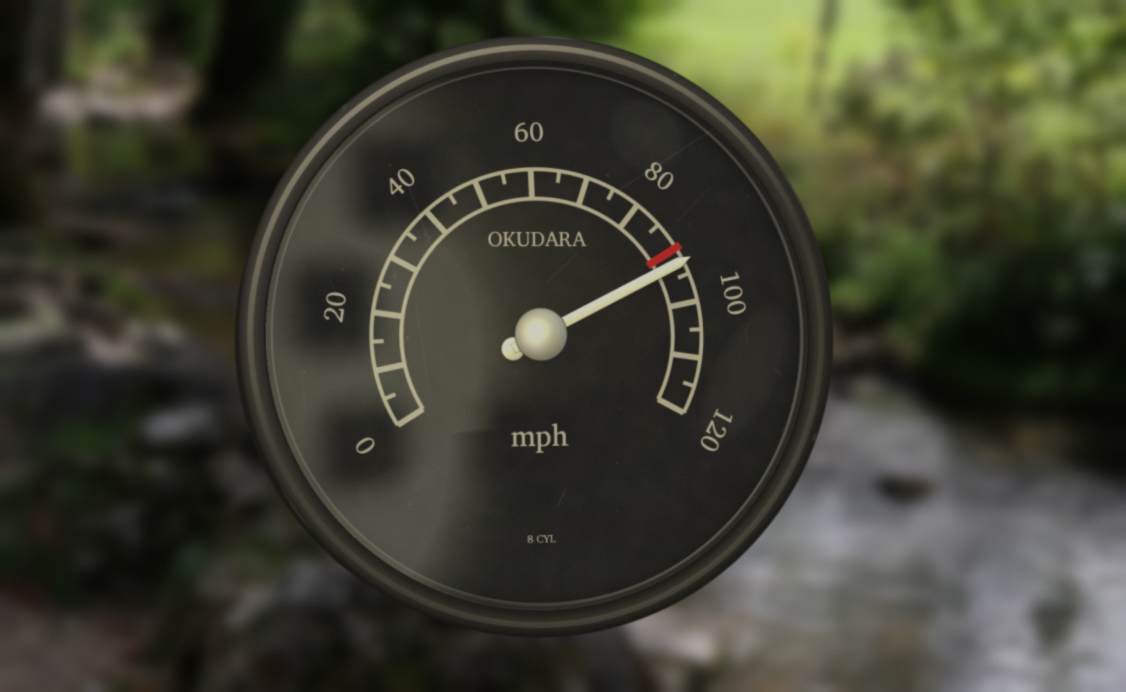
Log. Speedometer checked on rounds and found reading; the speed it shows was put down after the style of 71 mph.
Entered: 92.5 mph
